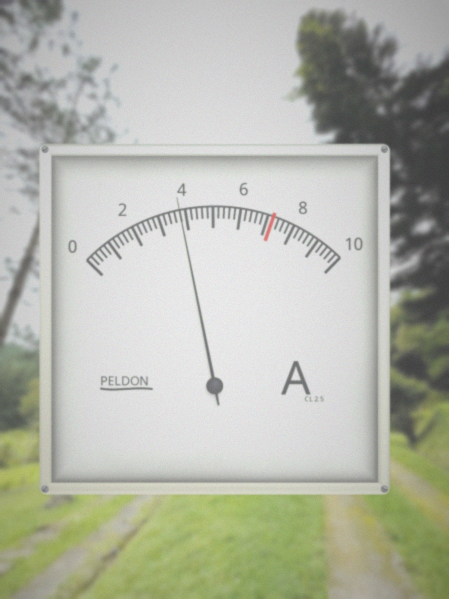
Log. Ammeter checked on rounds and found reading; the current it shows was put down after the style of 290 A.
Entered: 3.8 A
